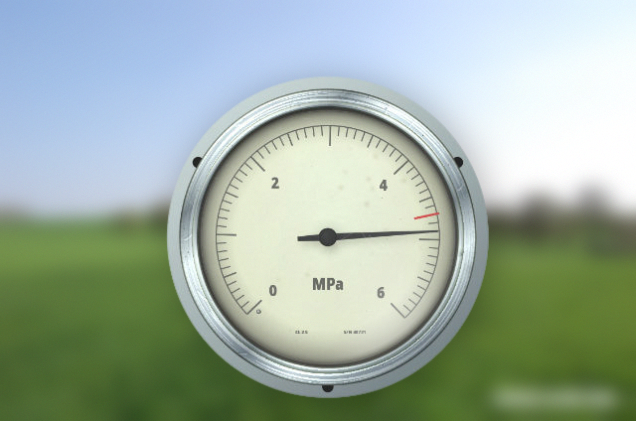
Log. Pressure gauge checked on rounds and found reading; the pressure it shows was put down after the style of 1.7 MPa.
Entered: 4.9 MPa
